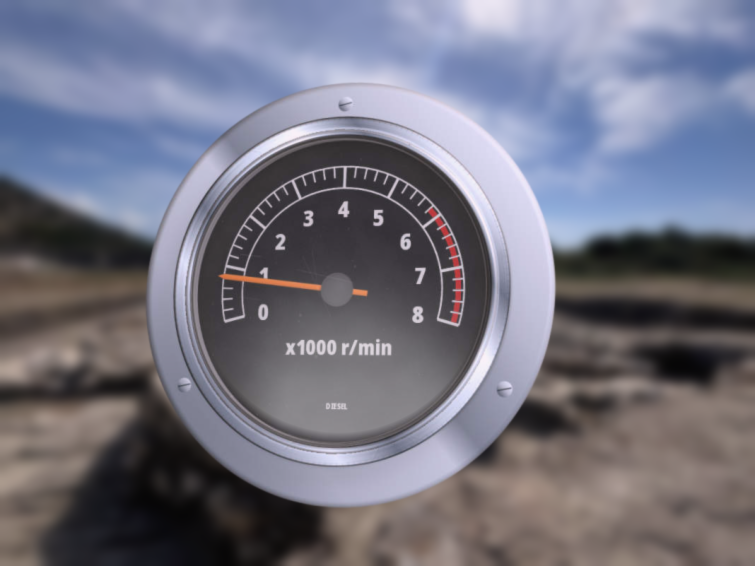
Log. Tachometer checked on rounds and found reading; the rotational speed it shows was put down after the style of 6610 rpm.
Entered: 800 rpm
